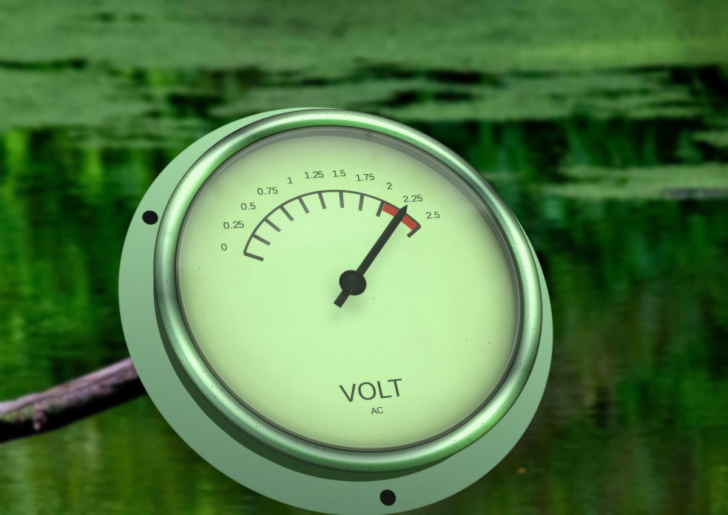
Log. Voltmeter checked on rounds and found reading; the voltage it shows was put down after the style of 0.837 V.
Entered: 2.25 V
